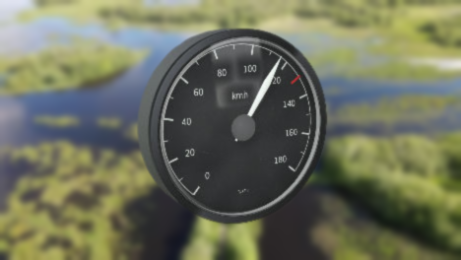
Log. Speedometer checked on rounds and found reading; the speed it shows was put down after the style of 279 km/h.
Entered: 115 km/h
